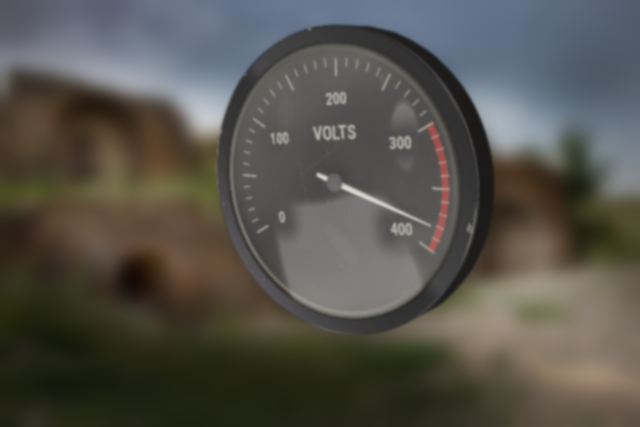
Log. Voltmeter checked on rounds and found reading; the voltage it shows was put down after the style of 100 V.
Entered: 380 V
